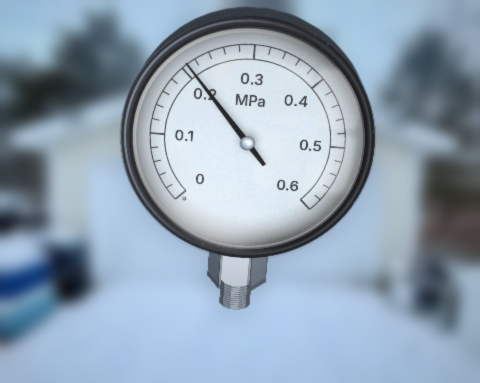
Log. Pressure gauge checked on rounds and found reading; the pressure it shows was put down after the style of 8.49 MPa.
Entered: 0.21 MPa
